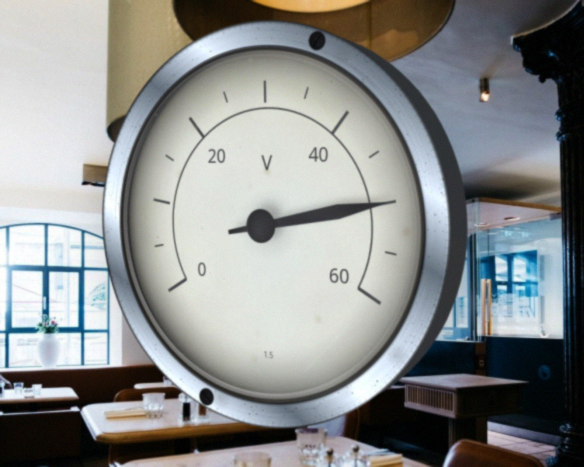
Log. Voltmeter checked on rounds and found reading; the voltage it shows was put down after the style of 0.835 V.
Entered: 50 V
